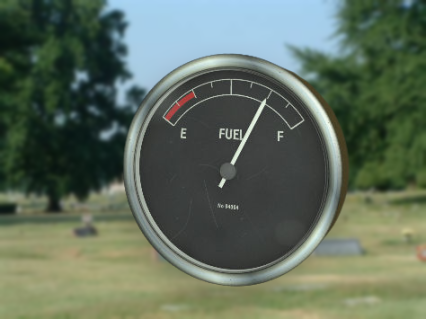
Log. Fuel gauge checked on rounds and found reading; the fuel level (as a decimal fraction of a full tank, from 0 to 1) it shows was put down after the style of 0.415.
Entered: 0.75
